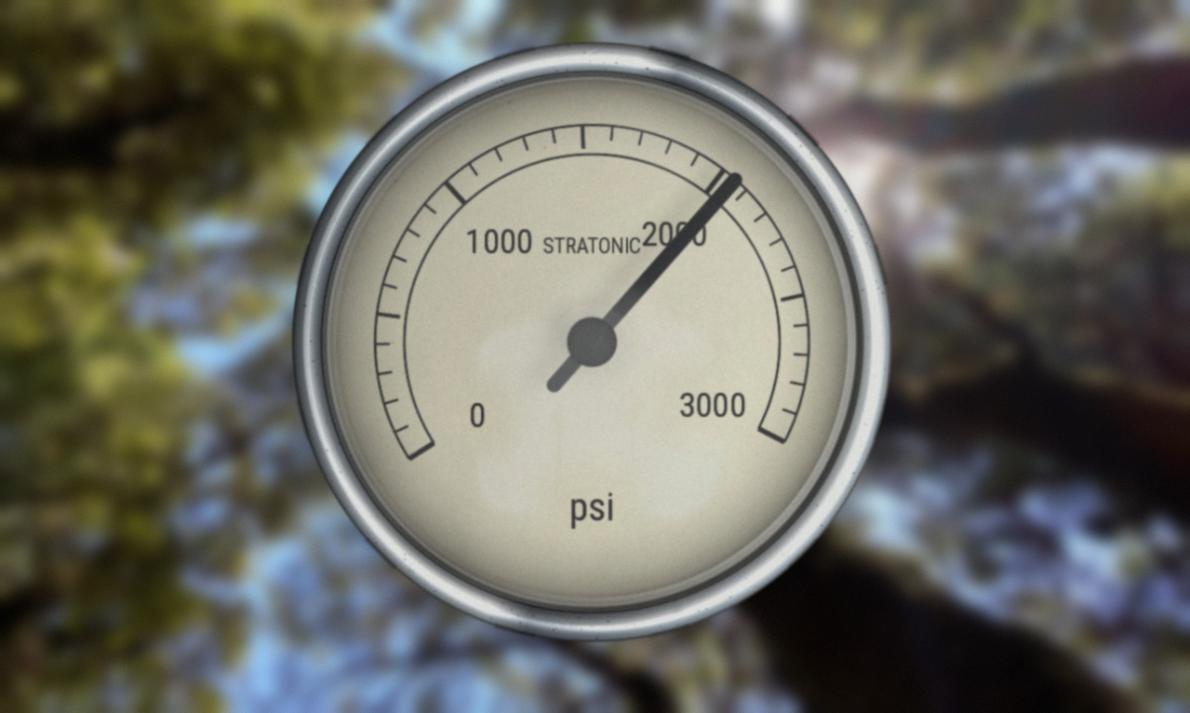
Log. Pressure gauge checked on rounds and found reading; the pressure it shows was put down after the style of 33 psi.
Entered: 2050 psi
